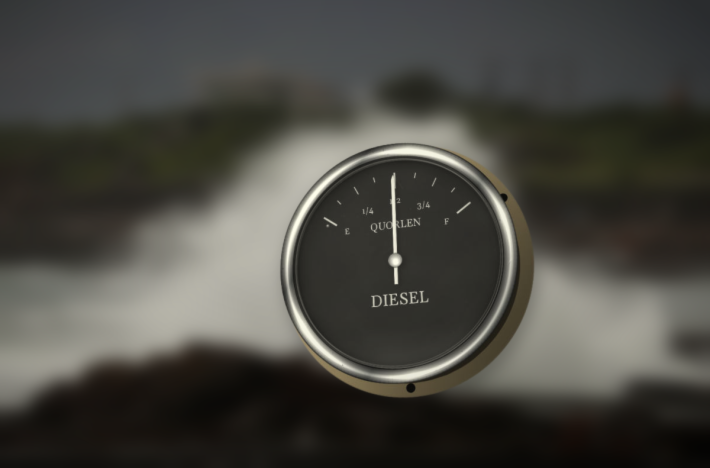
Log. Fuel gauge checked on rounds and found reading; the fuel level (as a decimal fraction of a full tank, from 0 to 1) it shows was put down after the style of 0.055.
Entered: 0.5
